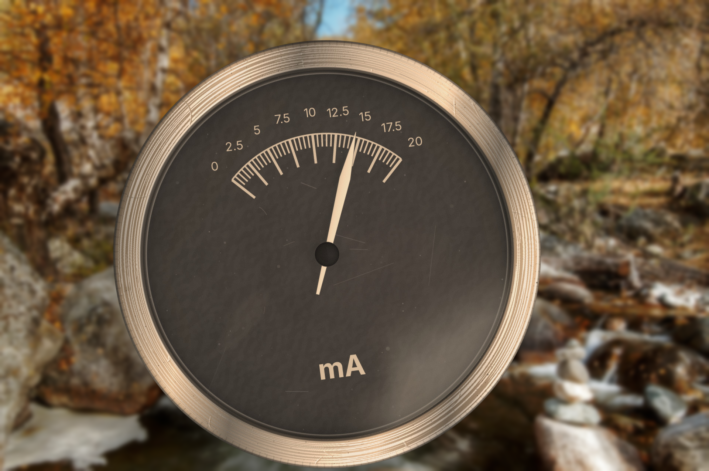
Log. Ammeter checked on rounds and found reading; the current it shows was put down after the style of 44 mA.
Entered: 14.5 mA
